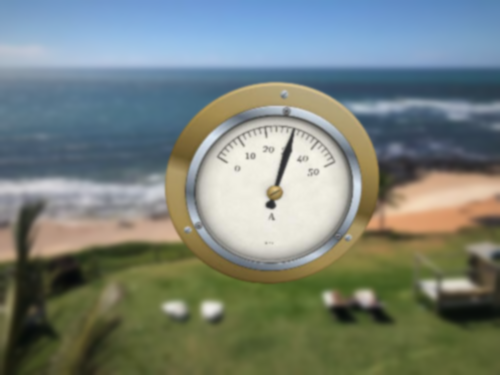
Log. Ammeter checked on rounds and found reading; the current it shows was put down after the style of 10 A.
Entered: 30 A
